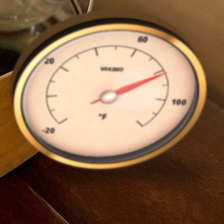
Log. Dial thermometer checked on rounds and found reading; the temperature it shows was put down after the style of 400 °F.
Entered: 80 °F
